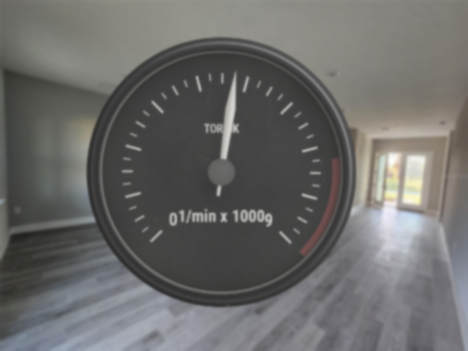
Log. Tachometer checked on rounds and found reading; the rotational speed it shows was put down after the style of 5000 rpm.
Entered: 4750 rpm
